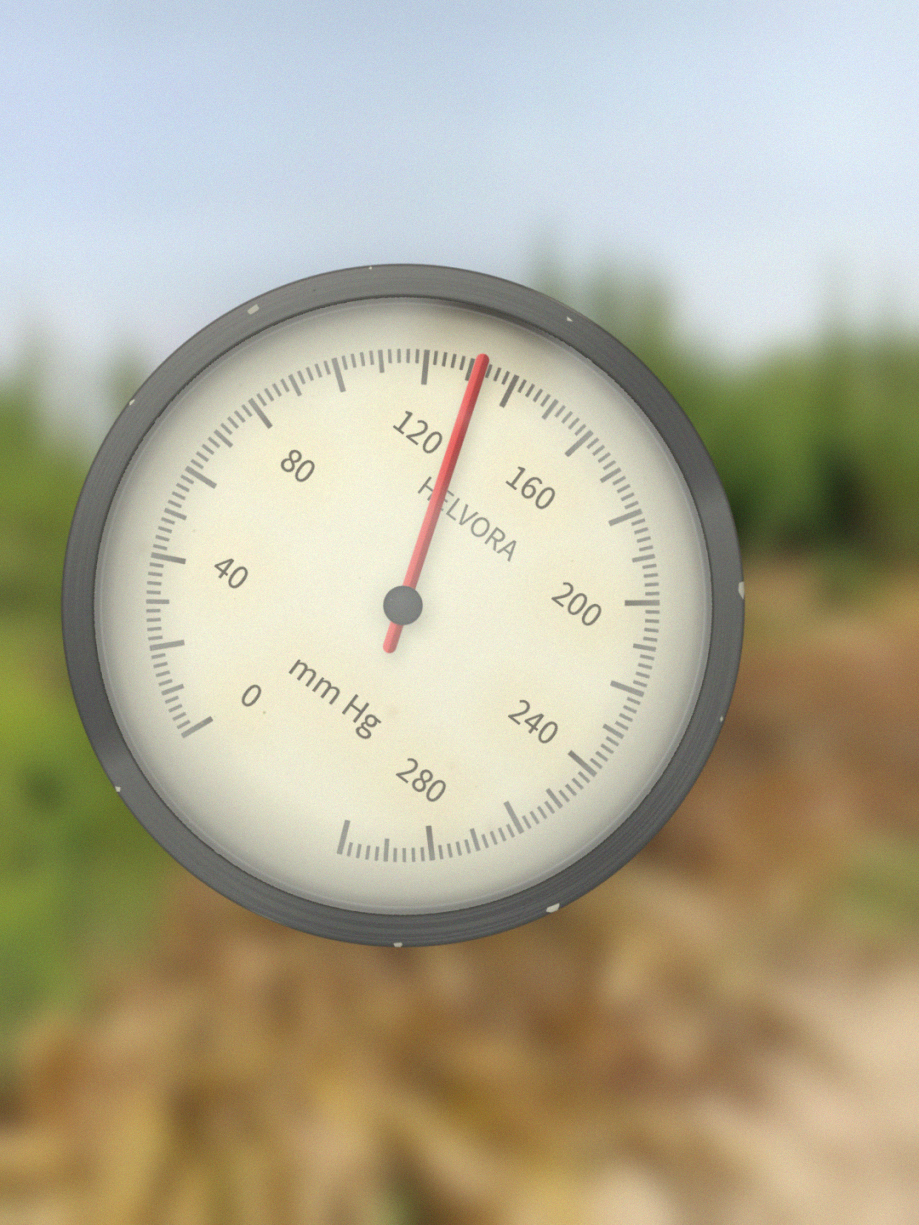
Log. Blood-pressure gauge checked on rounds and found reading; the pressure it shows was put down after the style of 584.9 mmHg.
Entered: 132 mmHg
